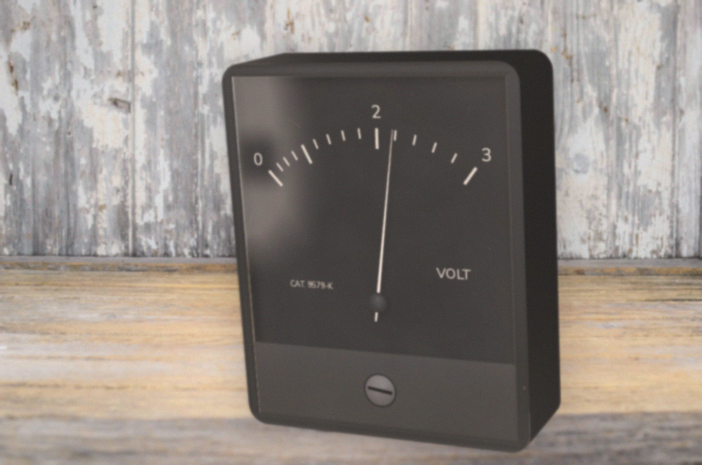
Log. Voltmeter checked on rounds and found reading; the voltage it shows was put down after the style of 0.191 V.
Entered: 2.2 V
